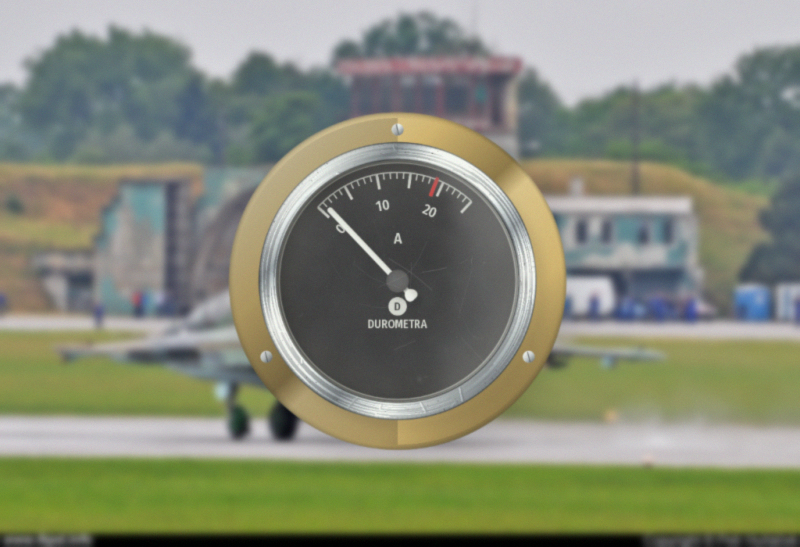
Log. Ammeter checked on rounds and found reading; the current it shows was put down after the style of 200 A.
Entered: 1 A
